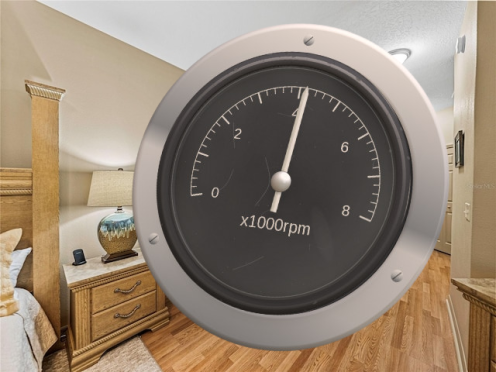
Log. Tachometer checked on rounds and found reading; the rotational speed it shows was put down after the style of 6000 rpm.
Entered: 4200 rpm
